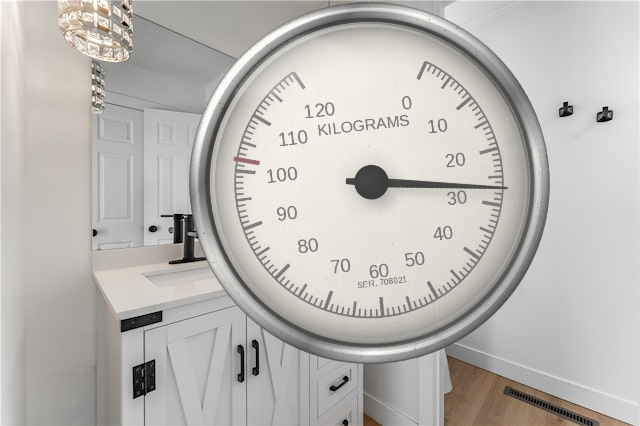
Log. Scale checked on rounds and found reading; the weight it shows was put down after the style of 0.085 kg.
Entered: 27 kg
